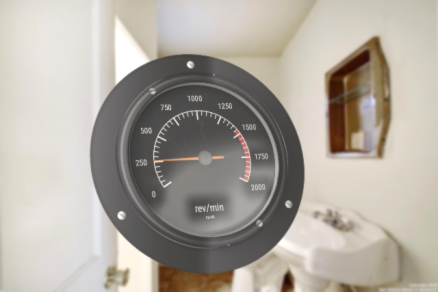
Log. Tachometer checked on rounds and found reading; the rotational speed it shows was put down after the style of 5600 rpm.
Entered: 250 rpm
